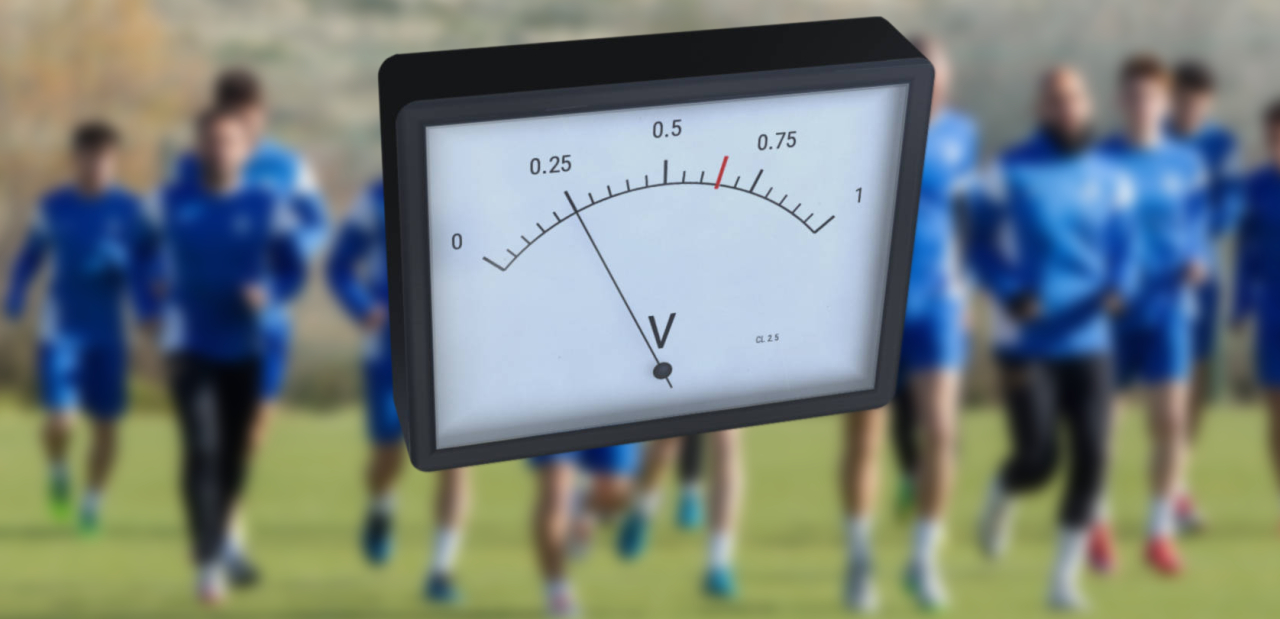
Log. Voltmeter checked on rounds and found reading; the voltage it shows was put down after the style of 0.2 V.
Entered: 0.25 V
